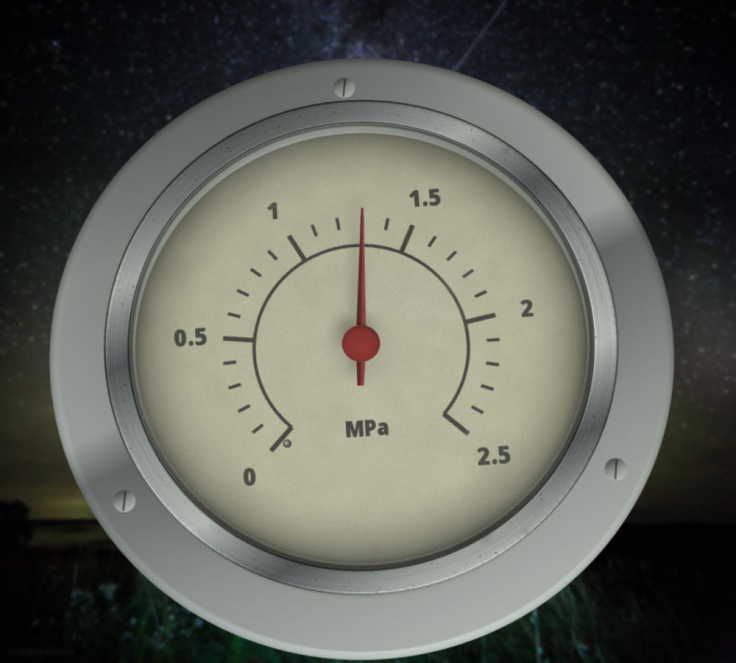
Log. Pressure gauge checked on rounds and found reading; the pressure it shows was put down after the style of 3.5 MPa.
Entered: 1.3 MPa
